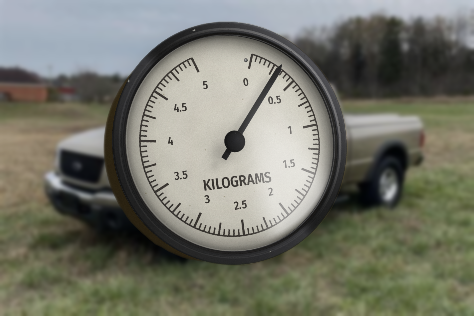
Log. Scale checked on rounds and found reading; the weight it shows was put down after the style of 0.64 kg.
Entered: 0.3 kg
